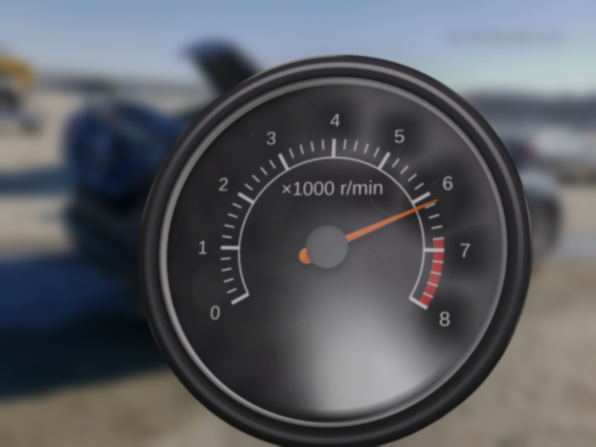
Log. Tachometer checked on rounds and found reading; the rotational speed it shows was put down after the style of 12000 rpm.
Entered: 6200 rpm
